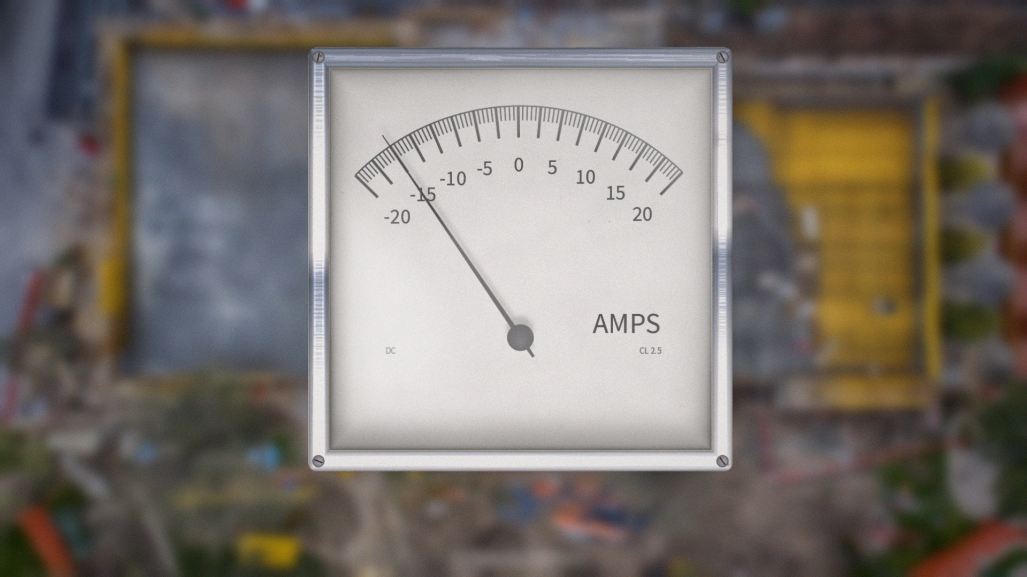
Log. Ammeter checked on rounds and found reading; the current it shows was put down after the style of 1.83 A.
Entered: -15 A
